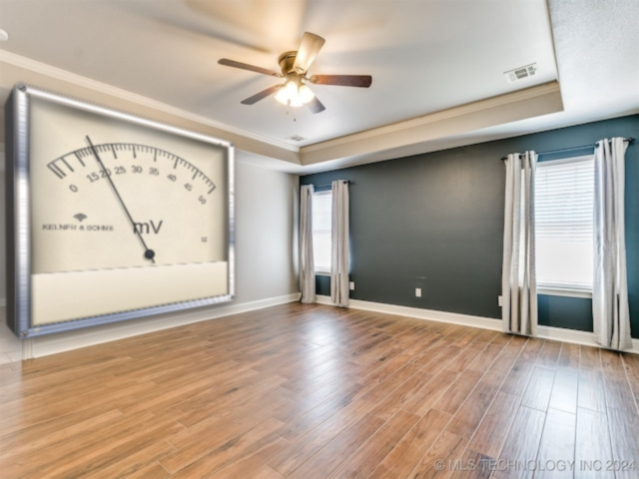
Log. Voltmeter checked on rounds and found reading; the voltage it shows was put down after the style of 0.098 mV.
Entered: 20 mV
